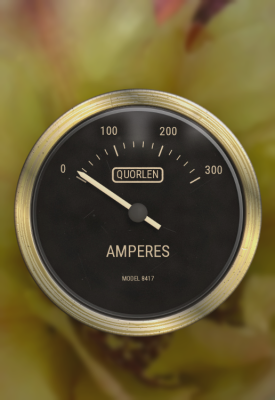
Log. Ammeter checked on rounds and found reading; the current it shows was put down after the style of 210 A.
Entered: 10 A
